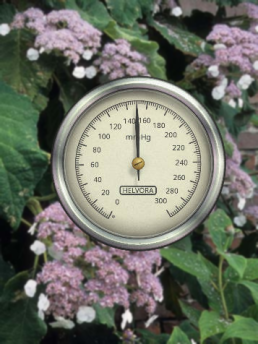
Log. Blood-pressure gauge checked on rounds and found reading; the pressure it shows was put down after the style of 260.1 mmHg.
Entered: 150 mmHg
